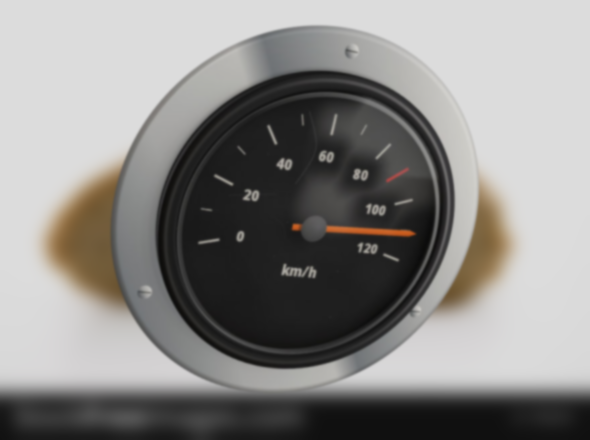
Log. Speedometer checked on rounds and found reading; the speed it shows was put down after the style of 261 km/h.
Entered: 110 km/h
